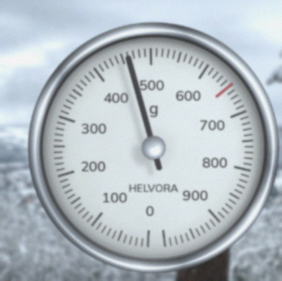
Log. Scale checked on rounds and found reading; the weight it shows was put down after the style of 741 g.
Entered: 460 g
